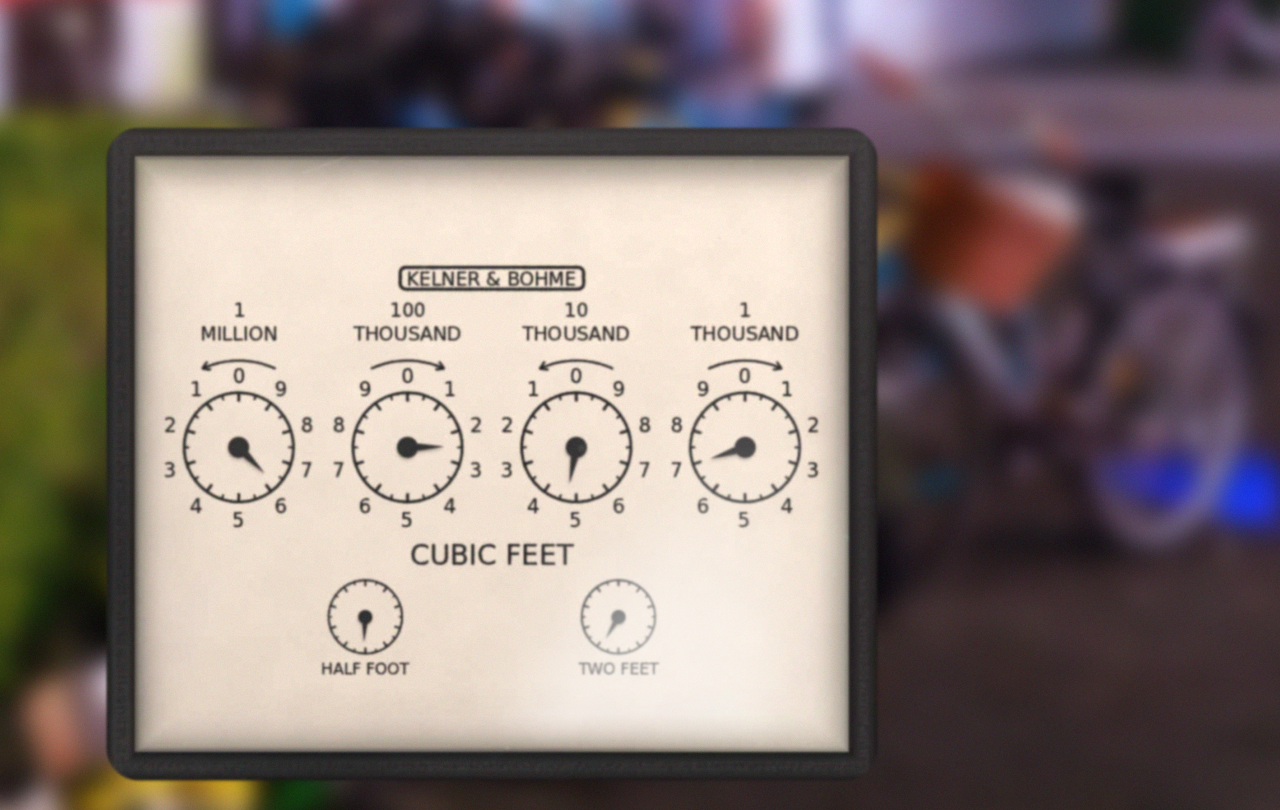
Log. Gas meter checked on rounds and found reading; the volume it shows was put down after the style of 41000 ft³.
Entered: 624700 ft³
